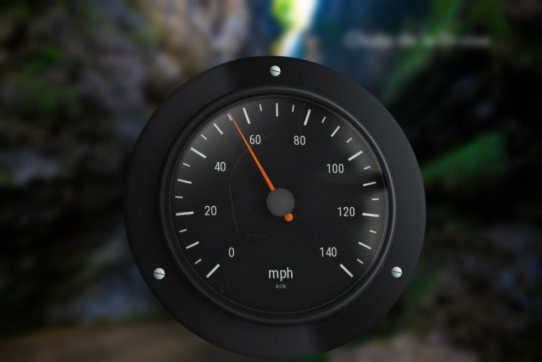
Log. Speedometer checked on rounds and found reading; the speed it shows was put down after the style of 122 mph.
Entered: 55 mph
